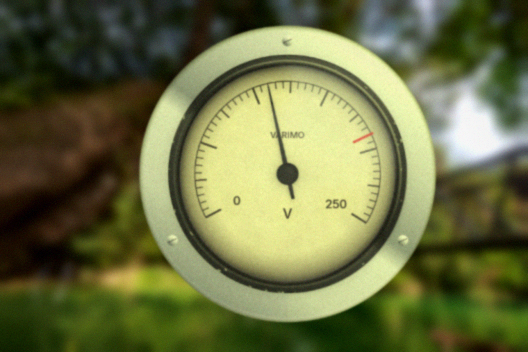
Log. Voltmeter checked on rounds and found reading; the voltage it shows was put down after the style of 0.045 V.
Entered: 110 V
